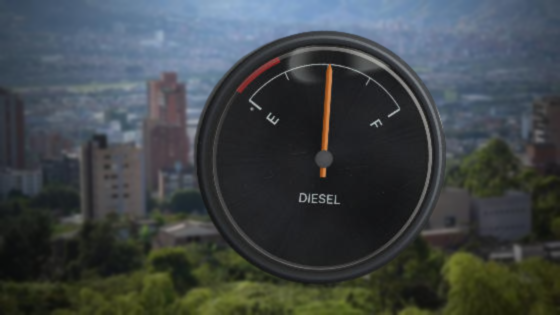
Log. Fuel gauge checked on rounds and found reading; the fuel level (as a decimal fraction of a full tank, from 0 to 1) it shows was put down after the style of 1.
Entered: 0.5
